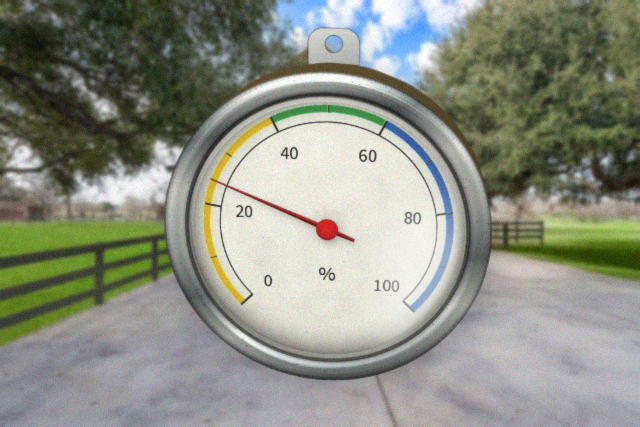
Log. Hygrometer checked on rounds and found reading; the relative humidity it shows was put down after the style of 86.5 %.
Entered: 25 %
